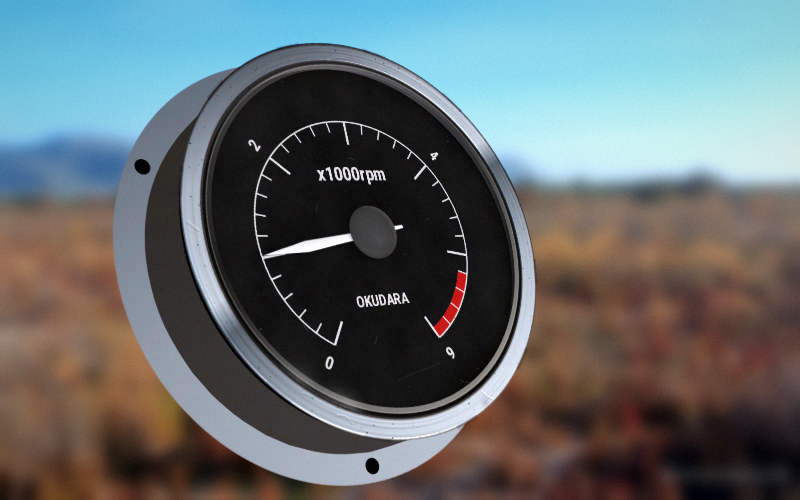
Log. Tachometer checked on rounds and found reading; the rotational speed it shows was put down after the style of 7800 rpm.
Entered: 1000 rpm
